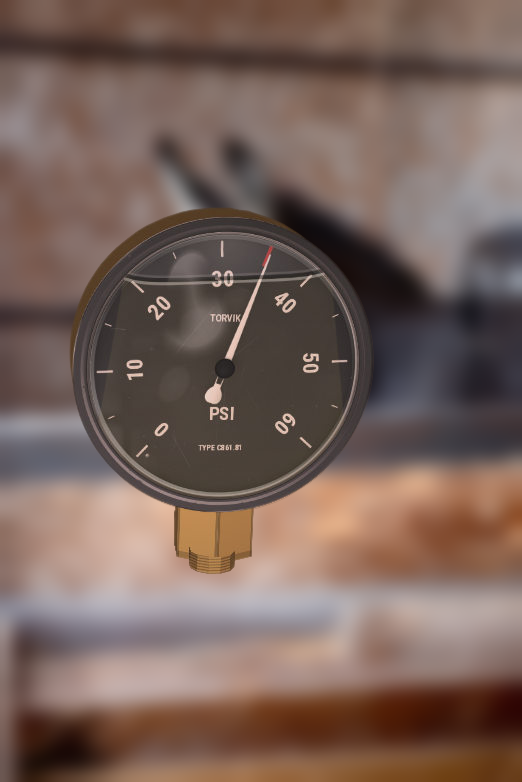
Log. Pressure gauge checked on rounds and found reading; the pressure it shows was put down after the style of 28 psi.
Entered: 35 psi
